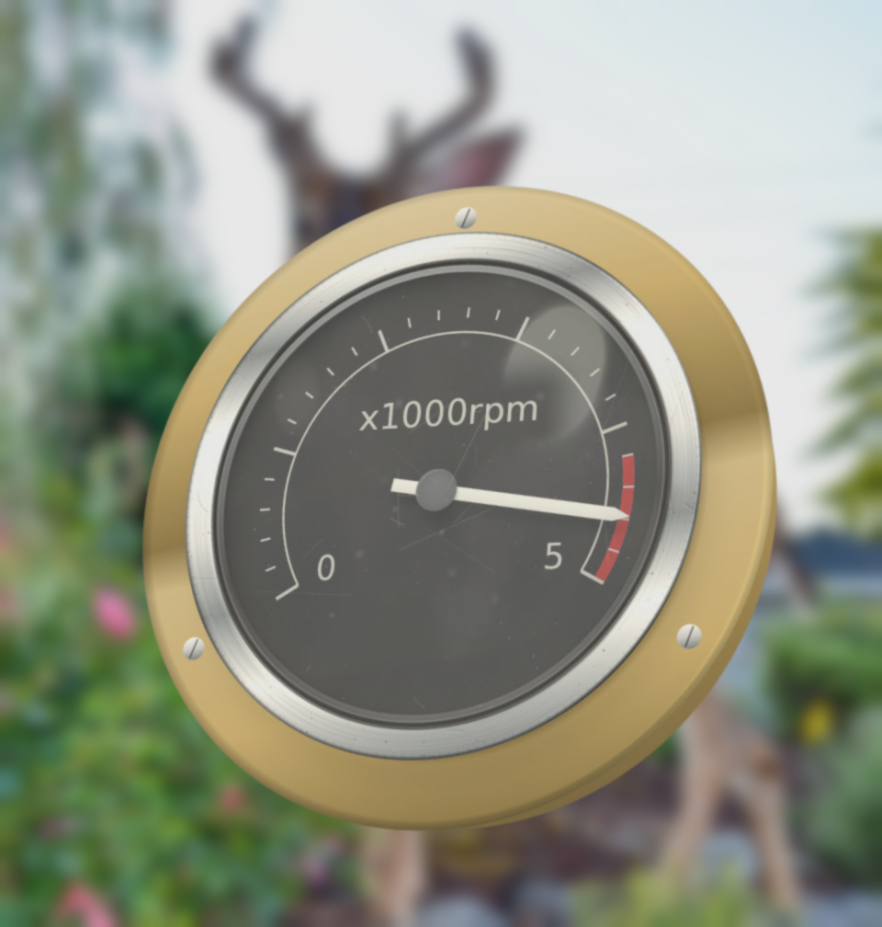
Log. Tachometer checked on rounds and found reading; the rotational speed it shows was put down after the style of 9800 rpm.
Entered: 4600 rpm
